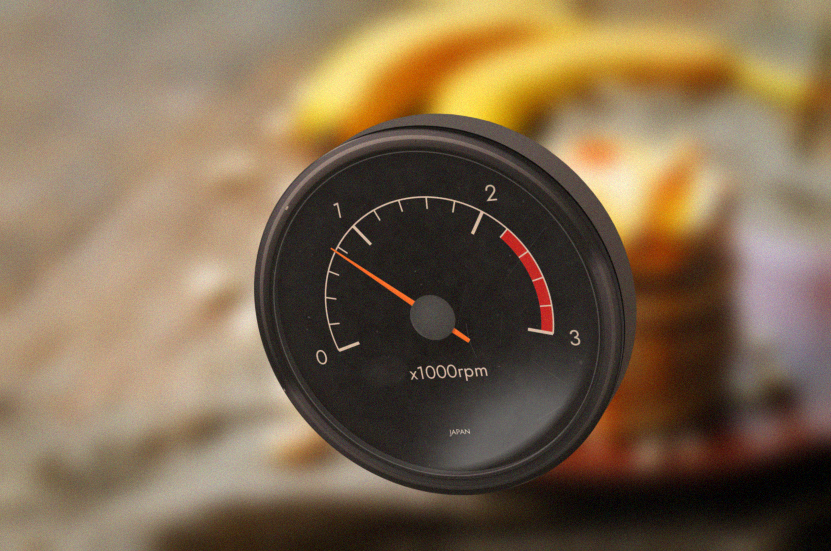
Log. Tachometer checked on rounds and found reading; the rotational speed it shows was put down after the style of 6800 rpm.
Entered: 800 rpm
